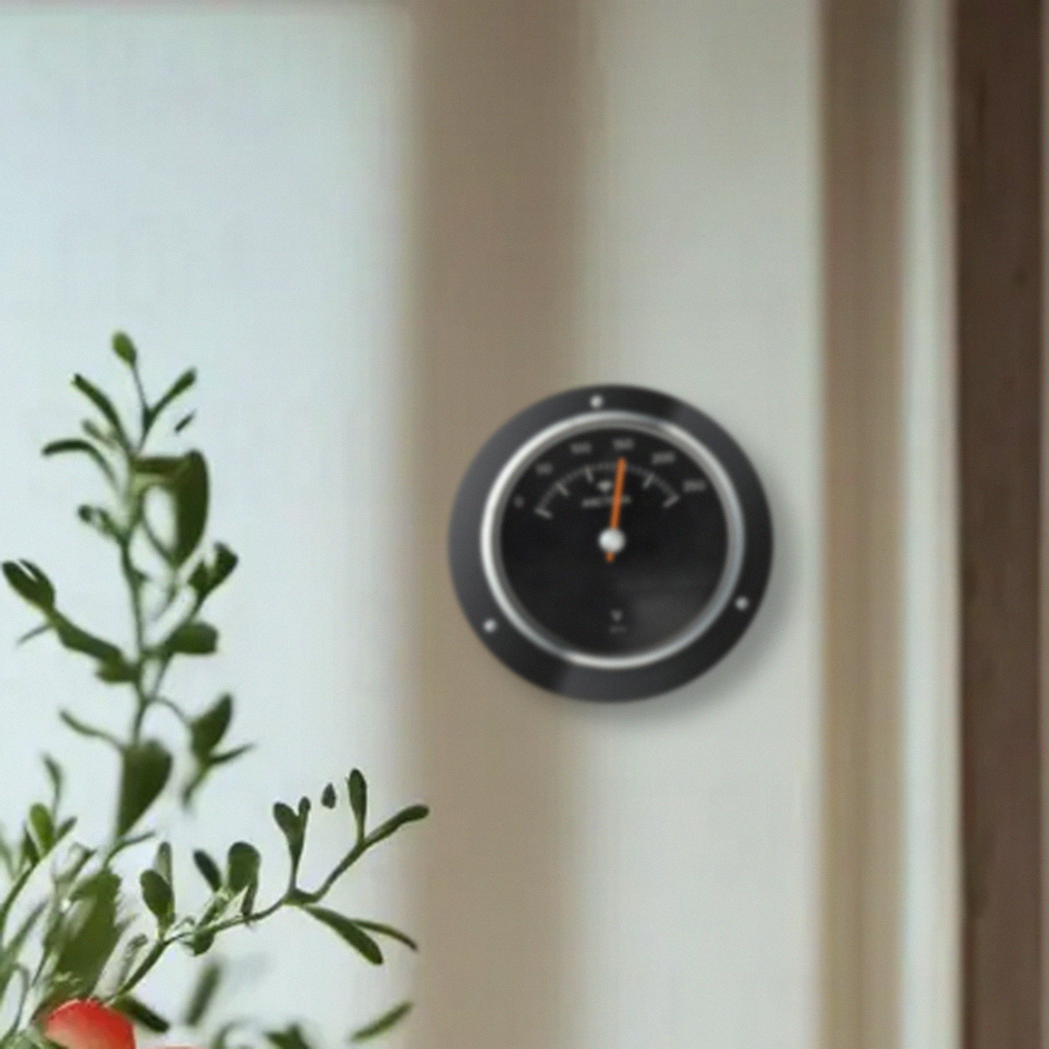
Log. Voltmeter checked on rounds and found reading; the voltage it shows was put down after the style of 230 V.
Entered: 150 V
